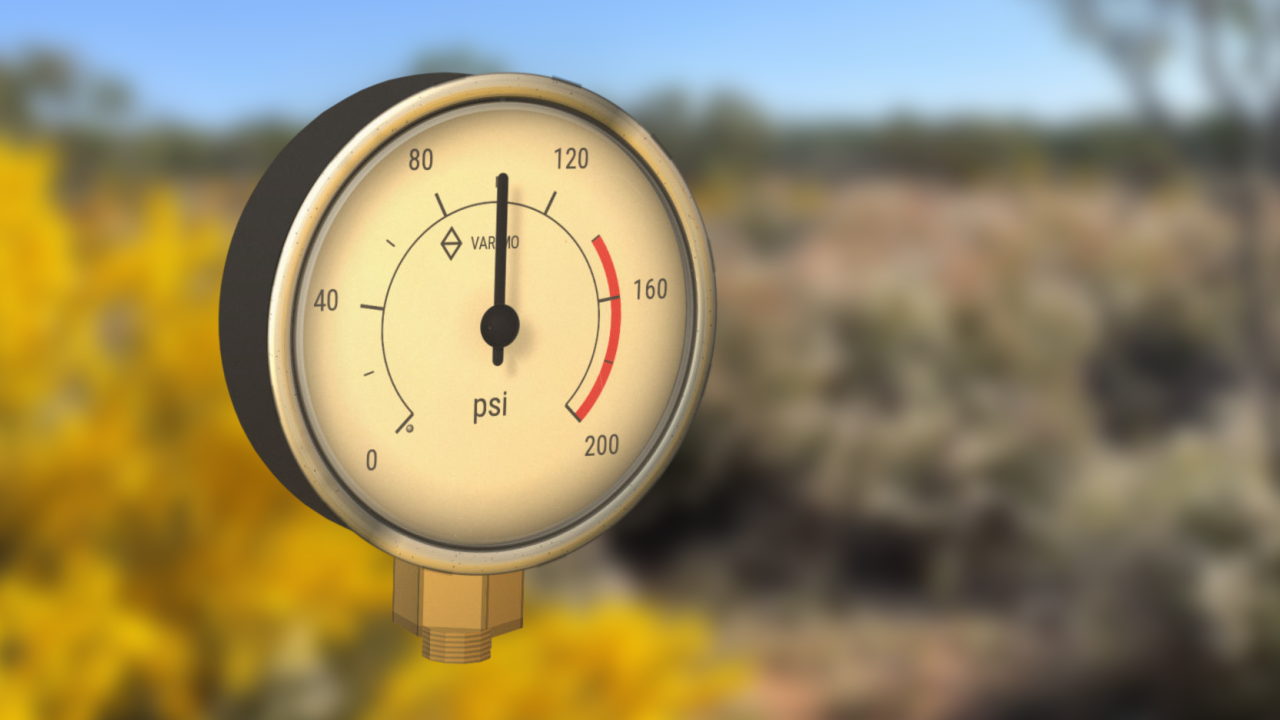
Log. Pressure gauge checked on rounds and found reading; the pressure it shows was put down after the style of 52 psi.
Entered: 100 psi
